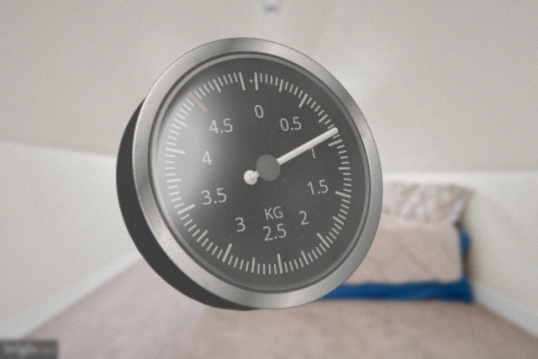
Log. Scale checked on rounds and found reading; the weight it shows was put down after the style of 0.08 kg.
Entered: 0.9 kg
